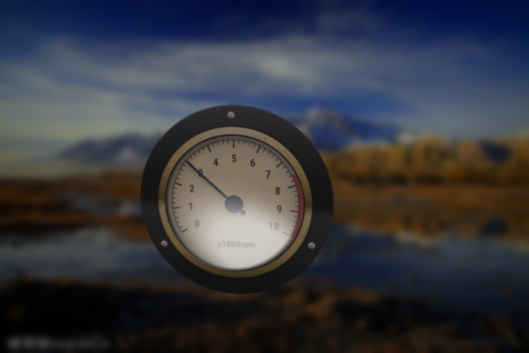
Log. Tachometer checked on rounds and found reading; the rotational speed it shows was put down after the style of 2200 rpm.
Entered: 3000 rpm
